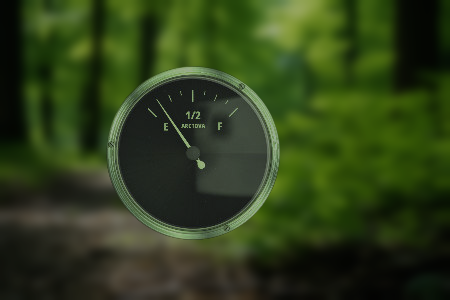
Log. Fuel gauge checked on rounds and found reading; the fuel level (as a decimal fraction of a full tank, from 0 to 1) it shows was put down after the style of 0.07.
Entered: 0.125
